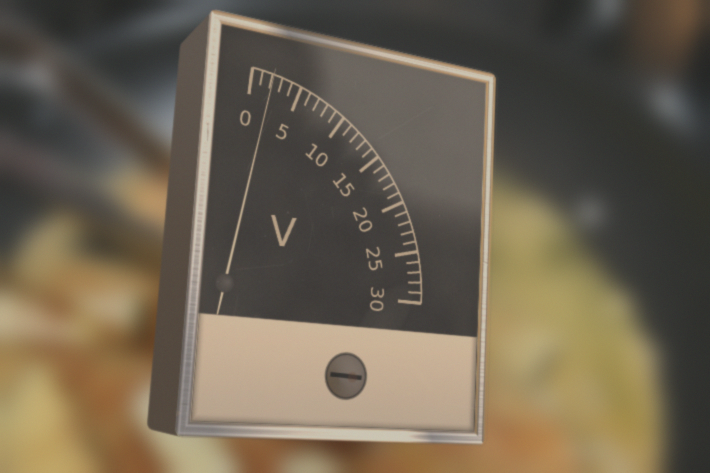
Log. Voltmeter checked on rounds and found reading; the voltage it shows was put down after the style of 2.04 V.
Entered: 2 V
